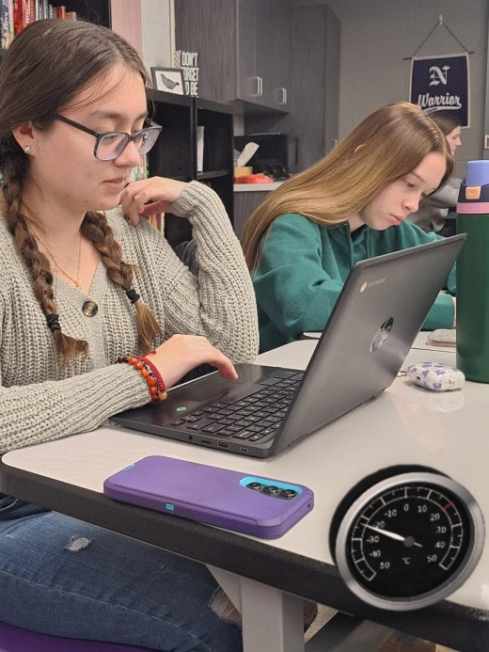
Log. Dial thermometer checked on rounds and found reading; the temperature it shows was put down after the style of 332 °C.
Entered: -22.5 °C
